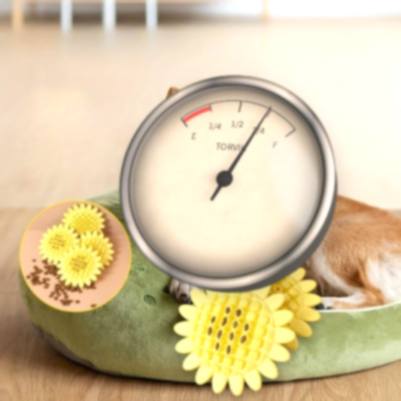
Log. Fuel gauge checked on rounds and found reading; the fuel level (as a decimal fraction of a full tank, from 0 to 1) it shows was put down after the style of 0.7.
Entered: 0.75
